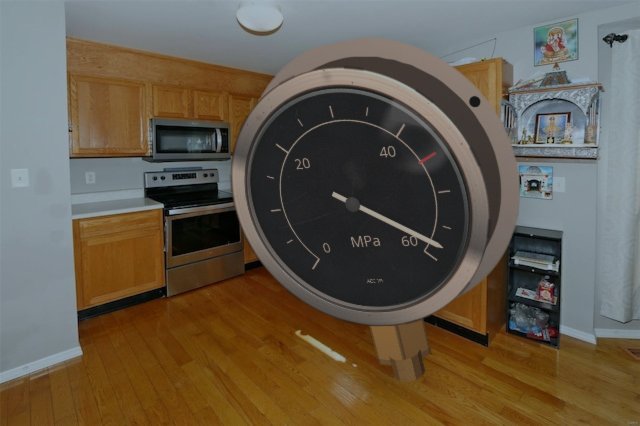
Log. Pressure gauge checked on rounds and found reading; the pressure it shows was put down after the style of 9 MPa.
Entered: 57.5 MPa
